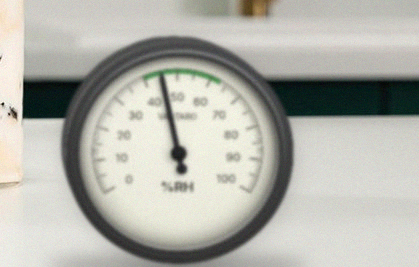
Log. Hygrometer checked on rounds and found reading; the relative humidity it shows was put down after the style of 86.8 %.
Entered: 45 %
